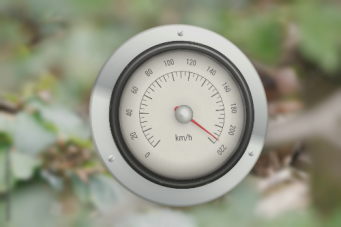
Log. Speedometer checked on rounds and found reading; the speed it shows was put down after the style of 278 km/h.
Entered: 215 km/h
